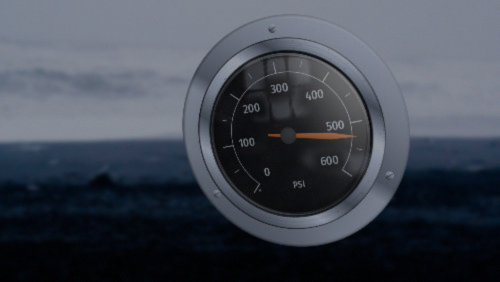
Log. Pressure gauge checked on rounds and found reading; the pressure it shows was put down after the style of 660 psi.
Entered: 525 psi
